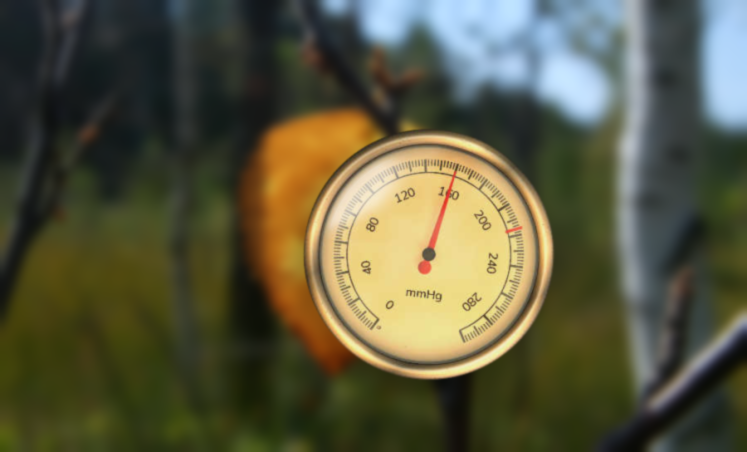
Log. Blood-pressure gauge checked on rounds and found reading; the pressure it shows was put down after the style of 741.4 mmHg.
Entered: 160 mmHg
